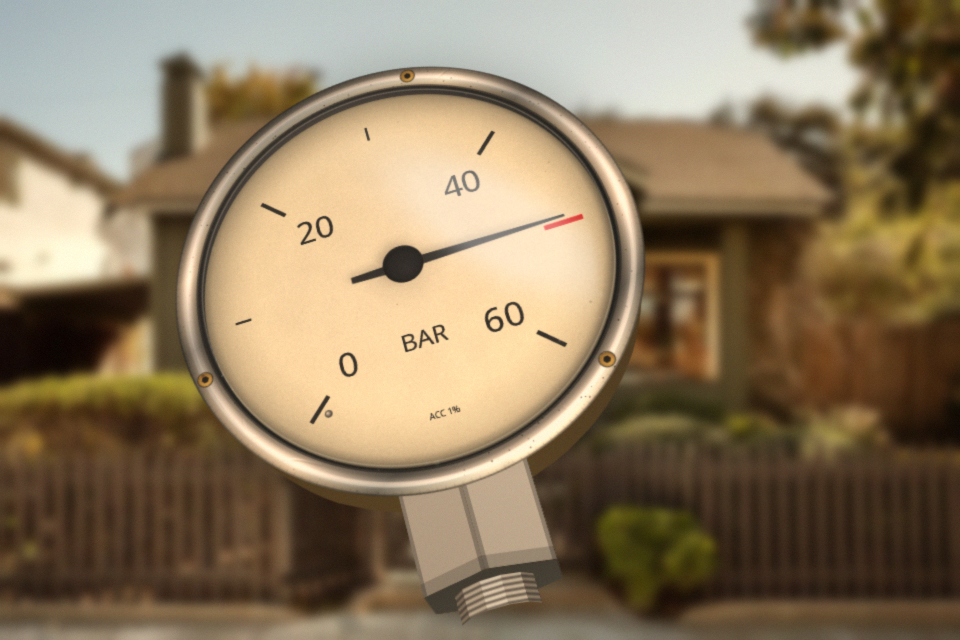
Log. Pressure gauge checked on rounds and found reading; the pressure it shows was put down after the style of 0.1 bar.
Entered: 50 bar
